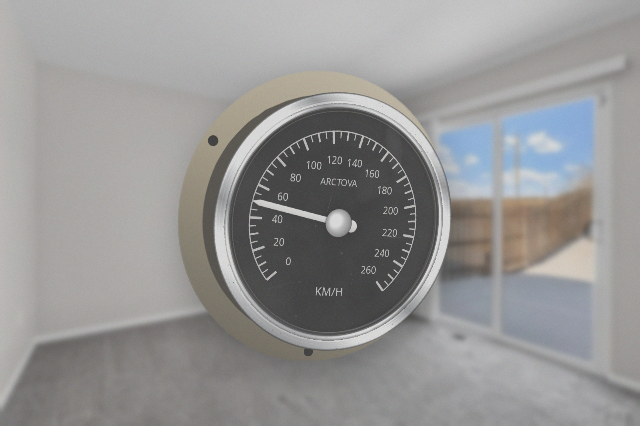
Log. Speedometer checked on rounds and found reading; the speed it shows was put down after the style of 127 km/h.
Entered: 50 km/h
